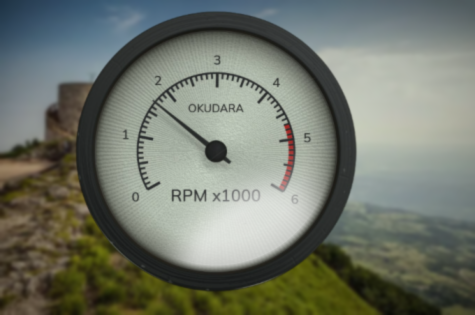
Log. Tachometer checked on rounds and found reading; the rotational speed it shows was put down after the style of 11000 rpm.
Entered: 1700 rpm
